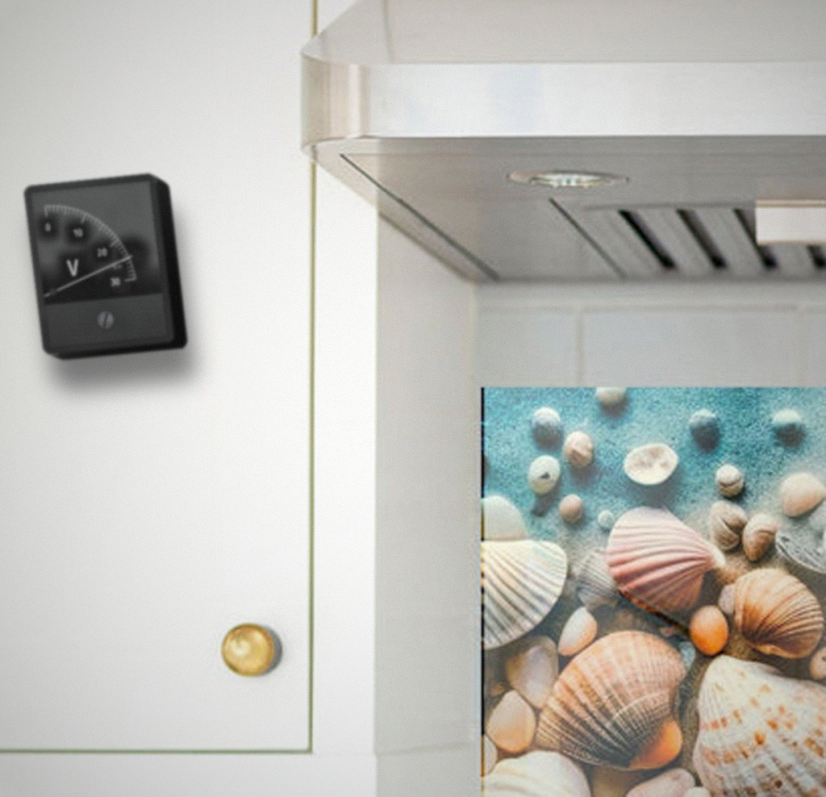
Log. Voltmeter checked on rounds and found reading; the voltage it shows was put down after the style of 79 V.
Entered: 25 V
